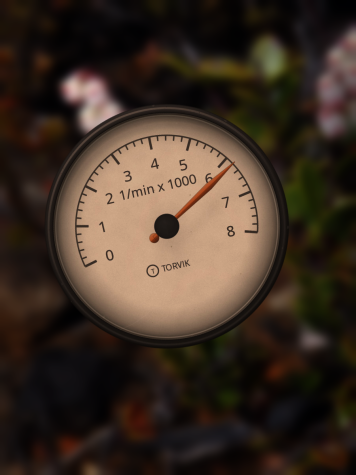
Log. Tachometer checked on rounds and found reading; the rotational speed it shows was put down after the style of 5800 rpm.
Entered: 6200 rpm
